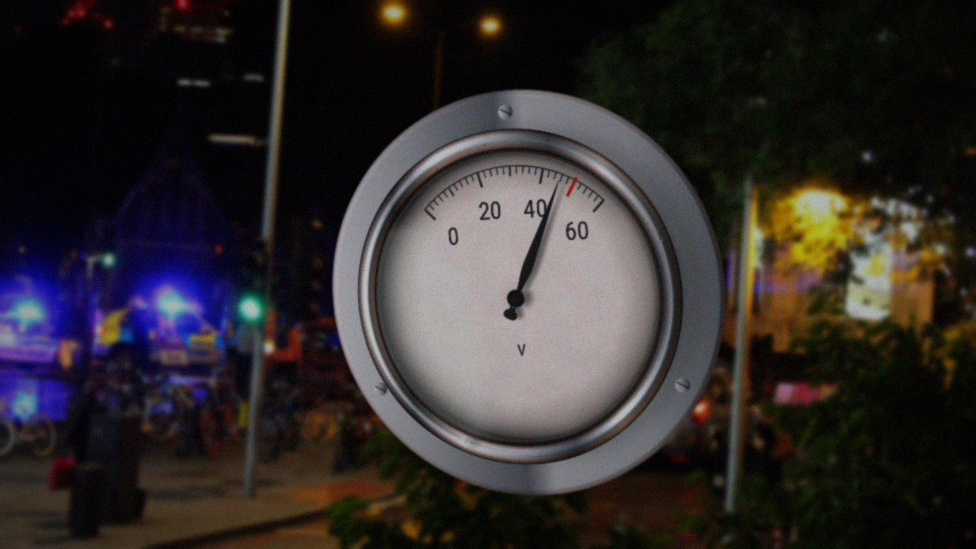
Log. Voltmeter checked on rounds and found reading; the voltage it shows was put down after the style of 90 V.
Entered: 46 V
